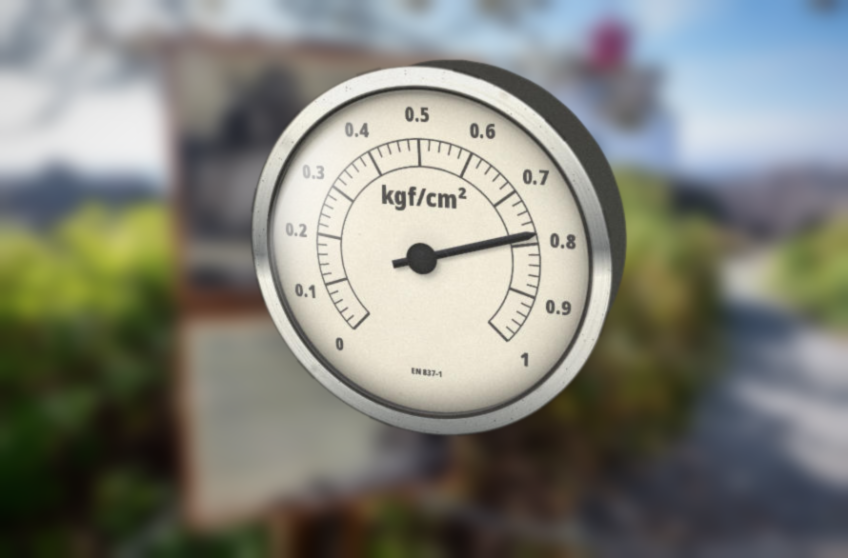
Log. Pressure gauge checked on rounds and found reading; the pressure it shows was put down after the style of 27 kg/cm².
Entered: 0.78 kg/cm²
